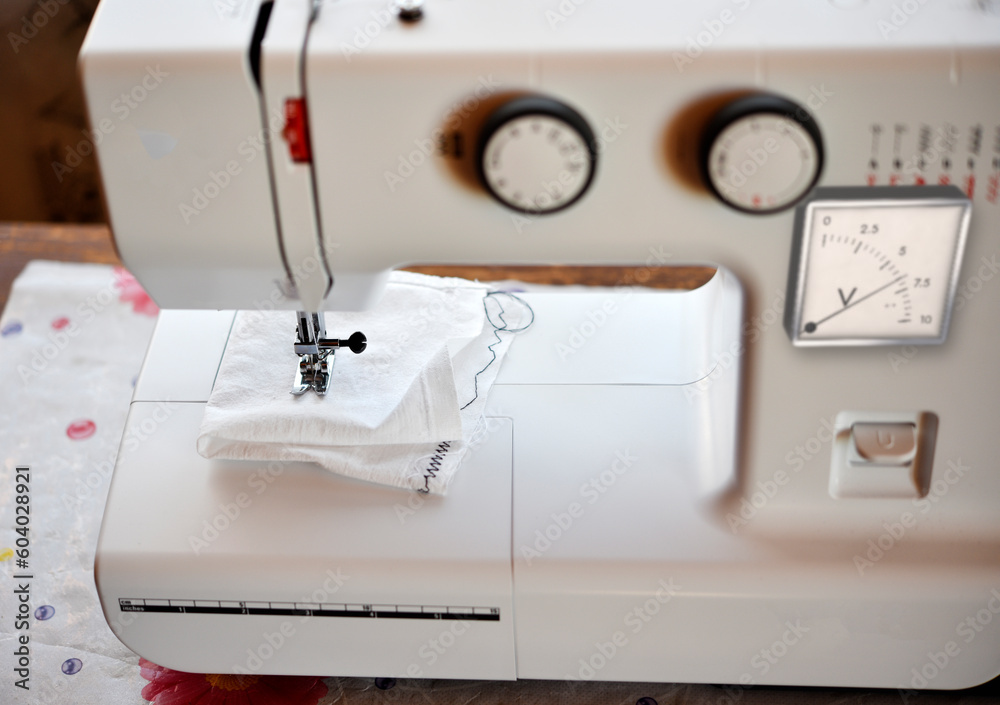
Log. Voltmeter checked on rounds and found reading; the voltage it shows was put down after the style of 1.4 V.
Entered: 6.5 V
